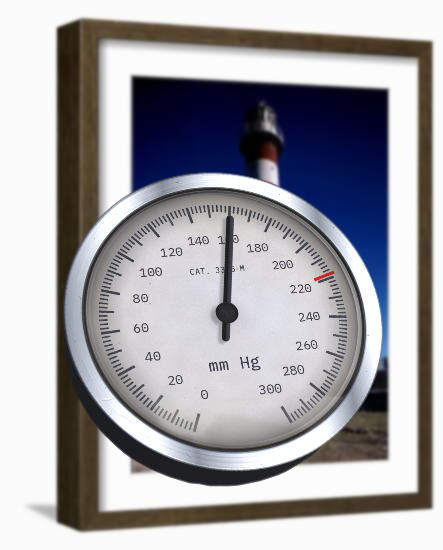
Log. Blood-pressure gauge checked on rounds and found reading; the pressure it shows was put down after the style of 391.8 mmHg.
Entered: 160 mmHg
